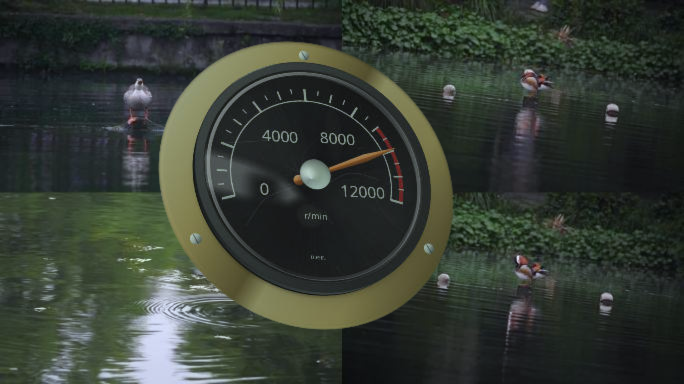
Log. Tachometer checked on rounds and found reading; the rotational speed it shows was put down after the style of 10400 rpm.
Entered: 10000 rpm
